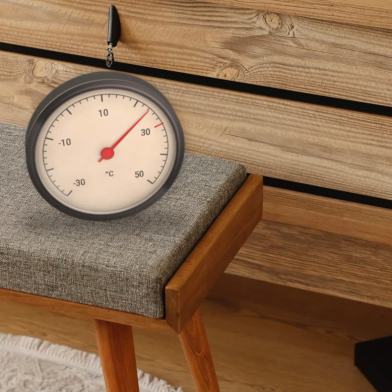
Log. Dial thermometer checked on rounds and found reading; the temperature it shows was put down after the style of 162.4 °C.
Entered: 24 °C
